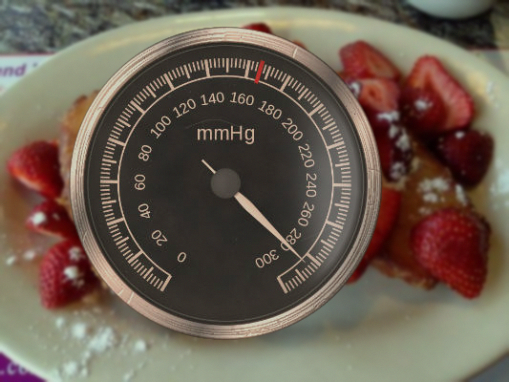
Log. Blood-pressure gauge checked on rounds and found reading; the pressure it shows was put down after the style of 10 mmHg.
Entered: 284 mmHg
